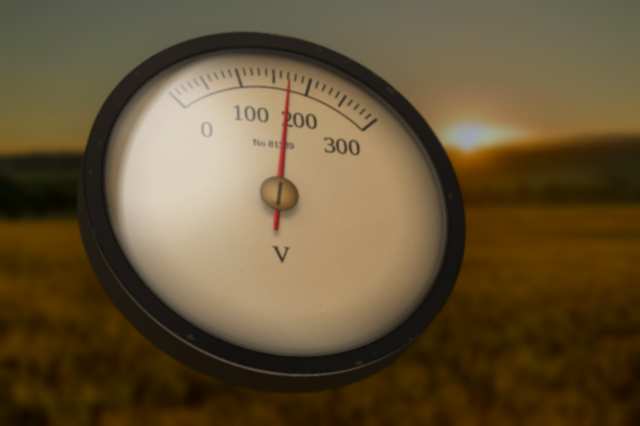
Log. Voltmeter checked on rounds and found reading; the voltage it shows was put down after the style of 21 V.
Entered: 170 V
